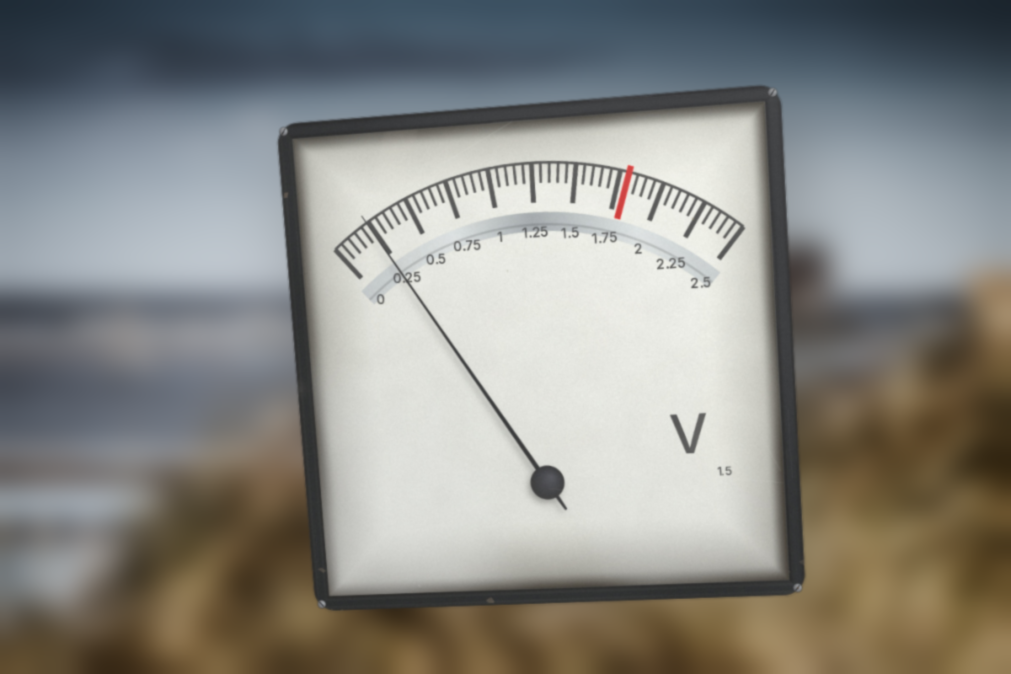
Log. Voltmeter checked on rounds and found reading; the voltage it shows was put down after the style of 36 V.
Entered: 0.25 V
